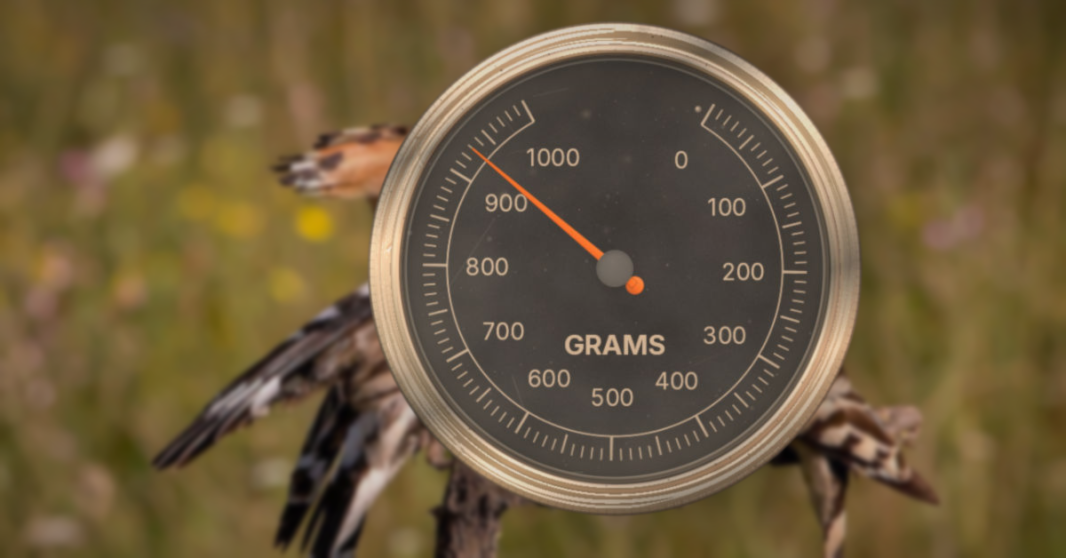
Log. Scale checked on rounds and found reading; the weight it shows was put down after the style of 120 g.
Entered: 930 g
